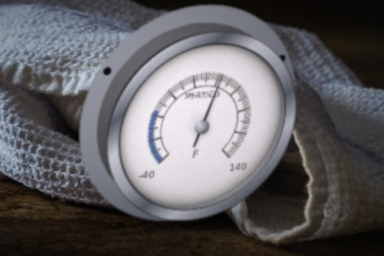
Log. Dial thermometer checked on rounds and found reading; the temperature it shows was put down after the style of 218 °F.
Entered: 60 °F
